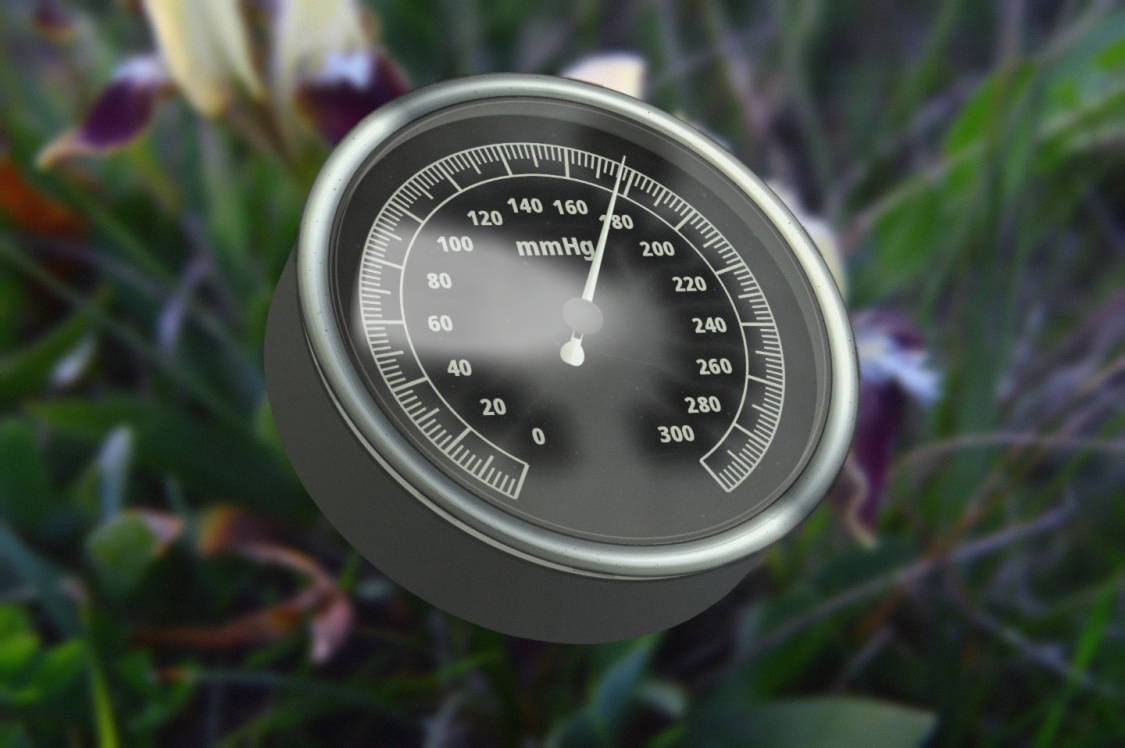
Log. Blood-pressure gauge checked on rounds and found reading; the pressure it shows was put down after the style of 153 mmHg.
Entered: 176 mmHg
